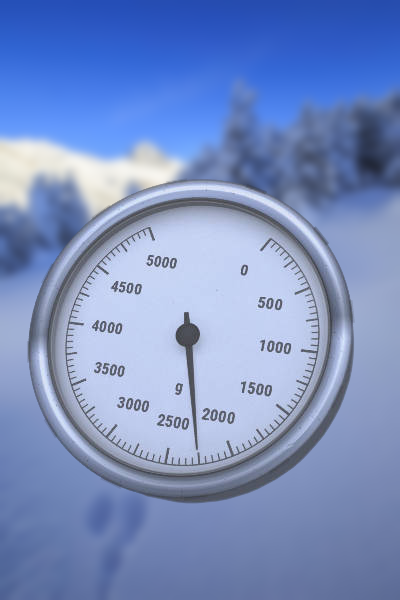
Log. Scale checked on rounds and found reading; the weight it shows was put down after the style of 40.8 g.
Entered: 2250 g
